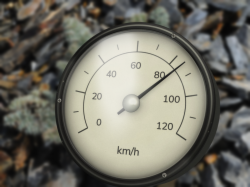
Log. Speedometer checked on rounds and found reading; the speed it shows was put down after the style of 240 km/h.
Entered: 85 km/h
